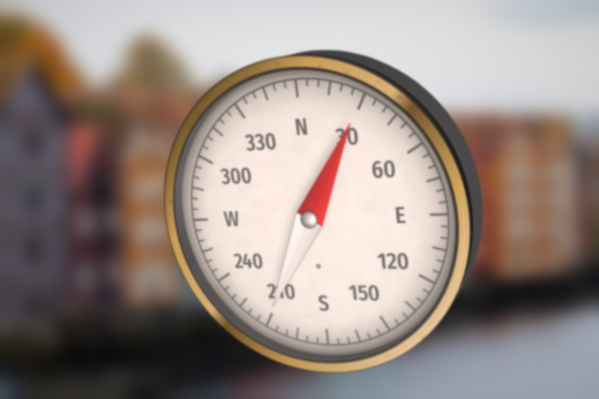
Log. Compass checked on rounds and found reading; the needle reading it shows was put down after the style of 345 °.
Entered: 30 °
